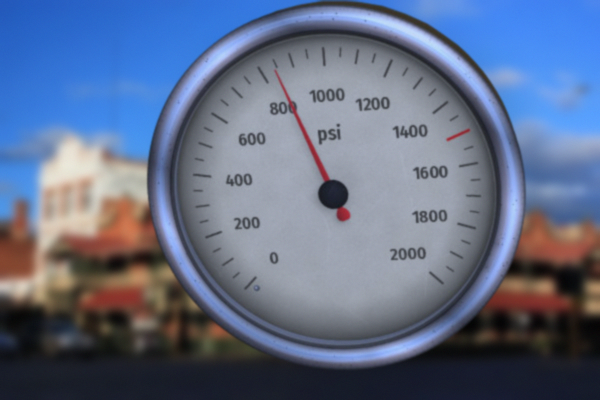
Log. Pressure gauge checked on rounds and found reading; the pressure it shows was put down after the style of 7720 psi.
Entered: 850 psi
